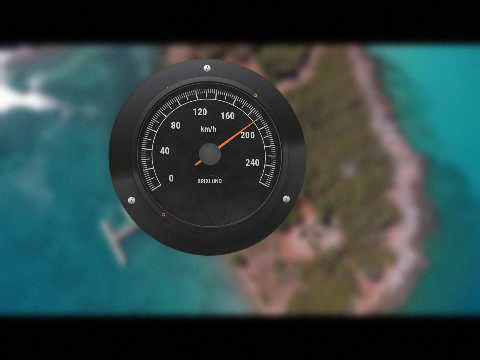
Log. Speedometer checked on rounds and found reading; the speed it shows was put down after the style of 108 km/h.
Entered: 190 km/h
